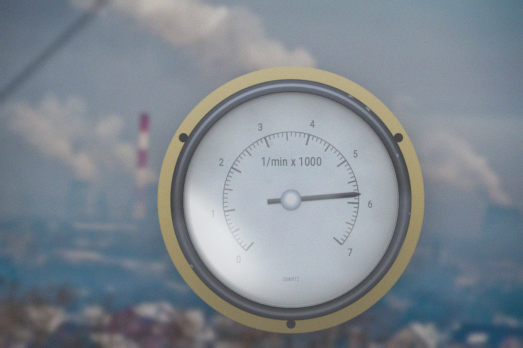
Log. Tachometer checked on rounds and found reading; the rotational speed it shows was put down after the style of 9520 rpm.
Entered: 5800 rpm
